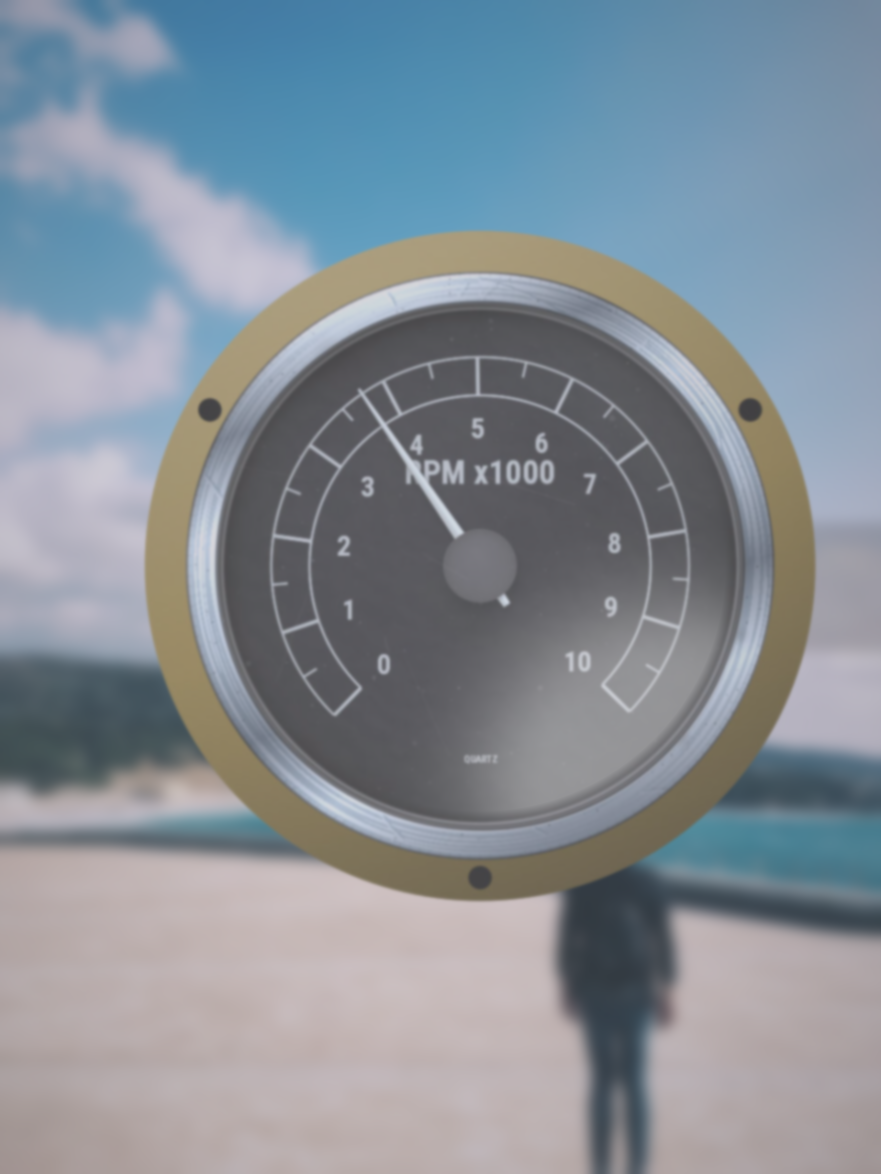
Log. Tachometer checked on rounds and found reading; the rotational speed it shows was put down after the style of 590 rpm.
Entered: 3750 rpm
